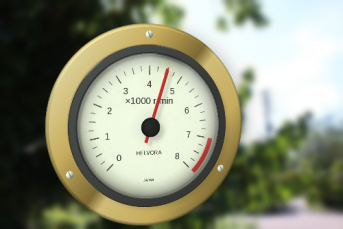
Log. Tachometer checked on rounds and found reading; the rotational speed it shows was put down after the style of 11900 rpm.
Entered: 4500 rpm
